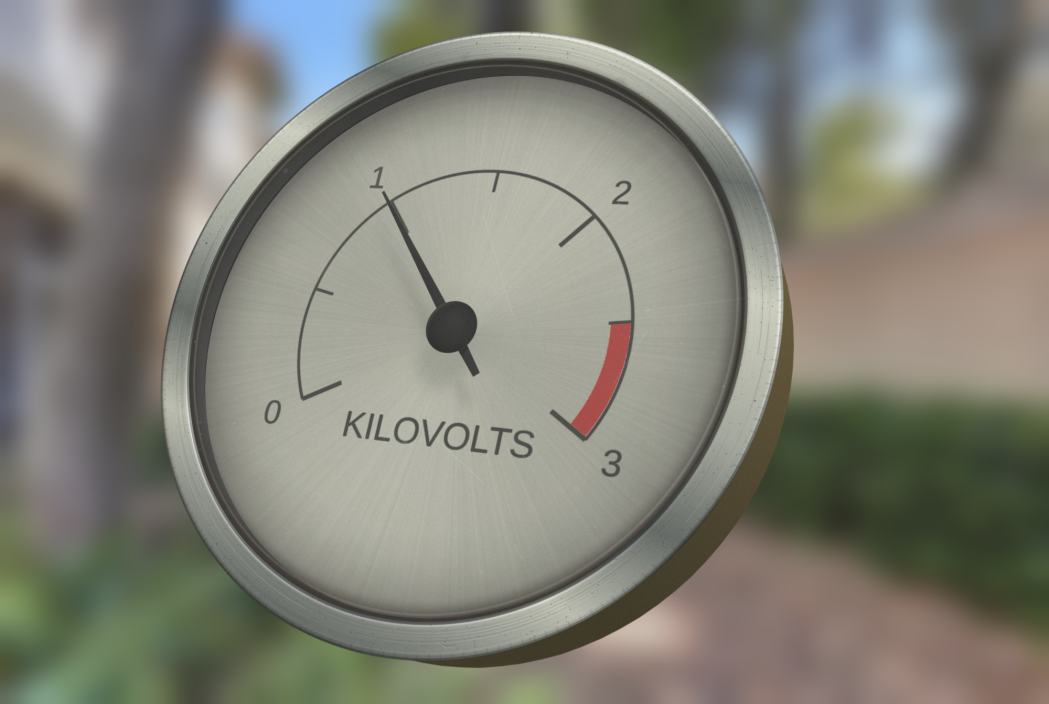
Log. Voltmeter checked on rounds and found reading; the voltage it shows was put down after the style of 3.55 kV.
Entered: 1 kV
